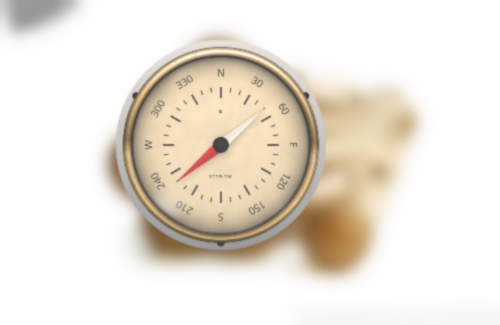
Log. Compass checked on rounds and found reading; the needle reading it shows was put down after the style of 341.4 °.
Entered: 230 °
